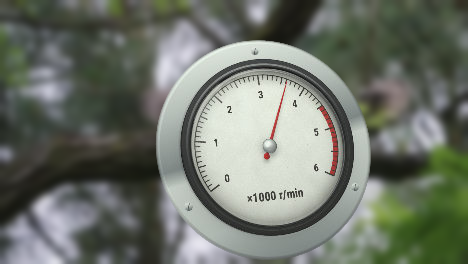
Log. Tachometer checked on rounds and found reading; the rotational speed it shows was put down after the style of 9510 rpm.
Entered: 3600 rpm
